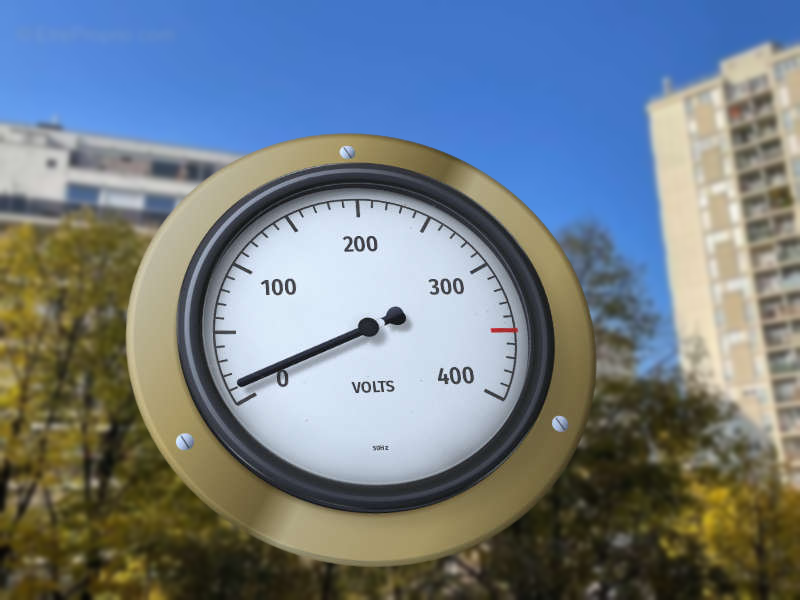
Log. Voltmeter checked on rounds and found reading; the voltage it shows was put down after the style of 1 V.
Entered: 10 V
